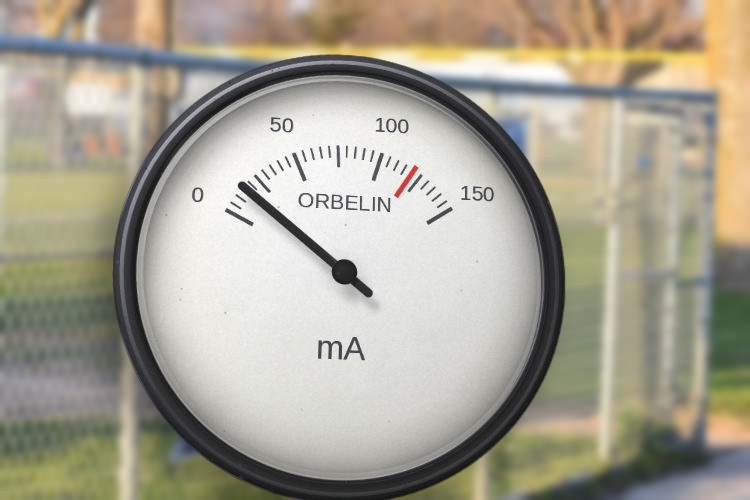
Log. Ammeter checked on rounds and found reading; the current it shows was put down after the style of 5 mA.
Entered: 15 mA
